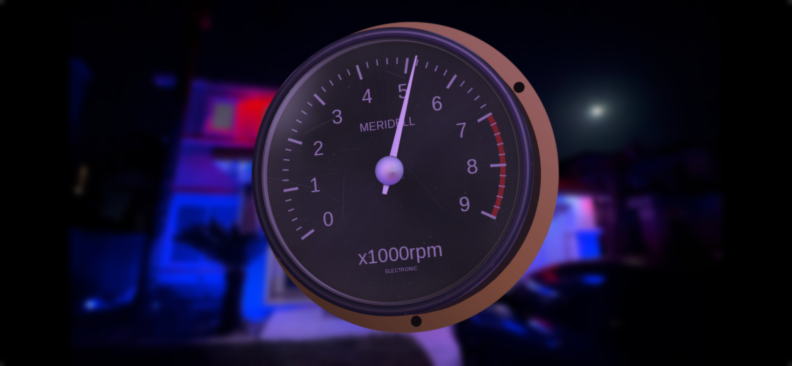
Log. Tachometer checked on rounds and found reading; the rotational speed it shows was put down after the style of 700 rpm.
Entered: 5200 rpm
